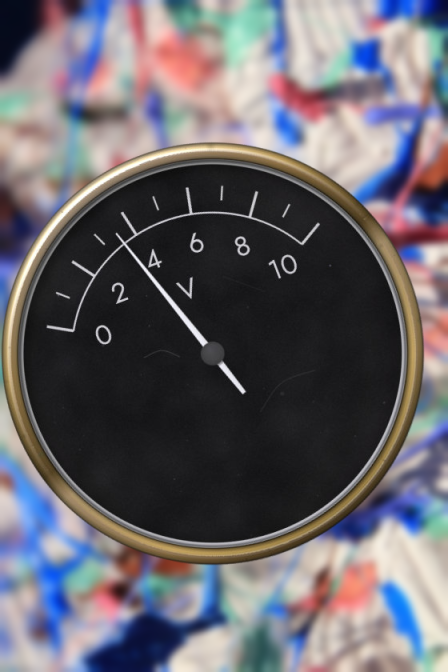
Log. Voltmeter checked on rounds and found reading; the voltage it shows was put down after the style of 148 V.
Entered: 3.5 V
